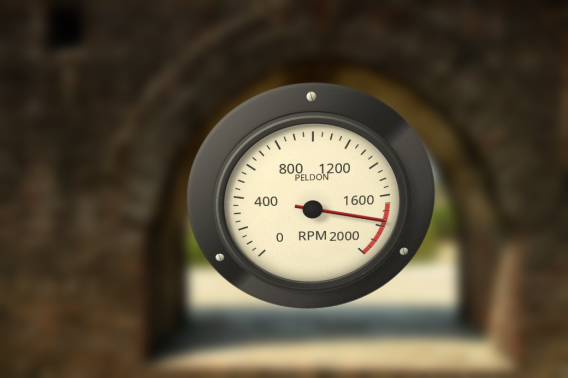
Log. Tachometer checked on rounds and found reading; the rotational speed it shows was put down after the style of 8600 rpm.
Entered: 1750 rpm
